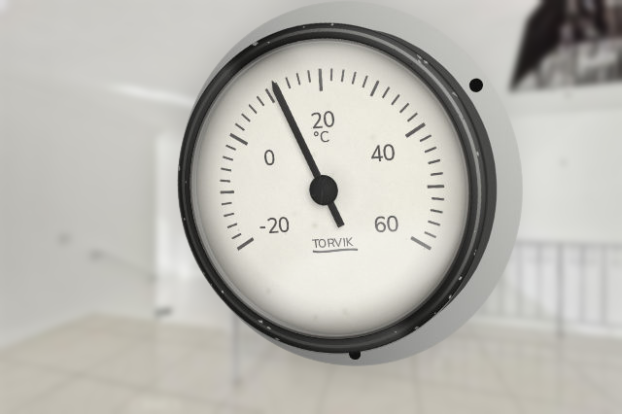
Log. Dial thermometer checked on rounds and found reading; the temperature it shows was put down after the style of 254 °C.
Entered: 12 °C
